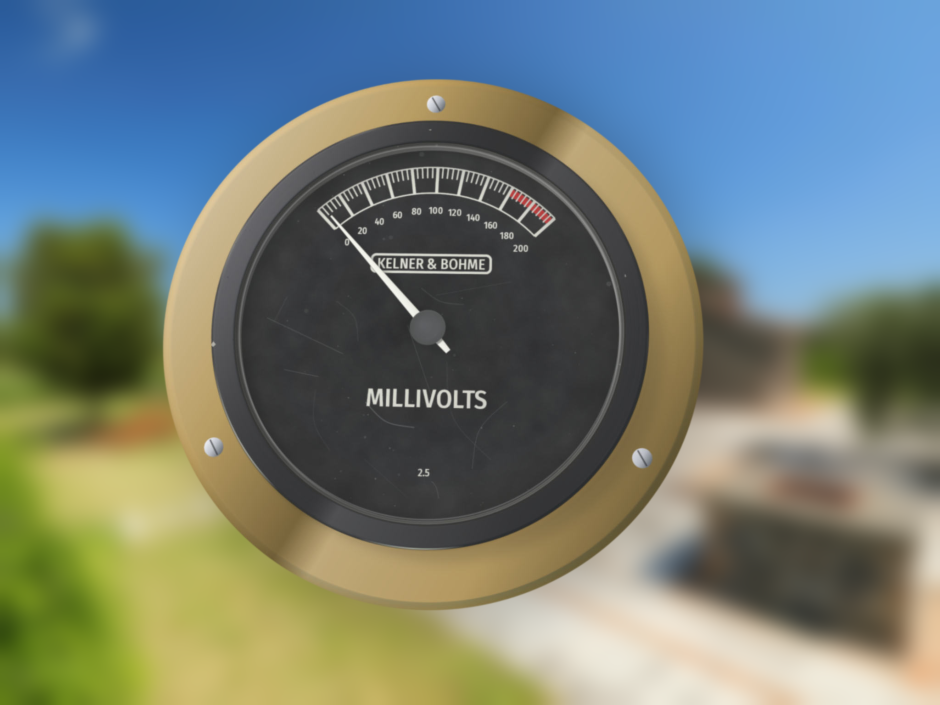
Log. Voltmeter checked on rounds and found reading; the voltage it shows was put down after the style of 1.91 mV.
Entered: 4 mV
